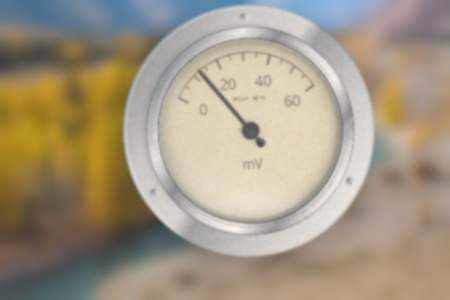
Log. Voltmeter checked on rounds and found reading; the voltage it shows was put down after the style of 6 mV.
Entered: 12.5 mV
